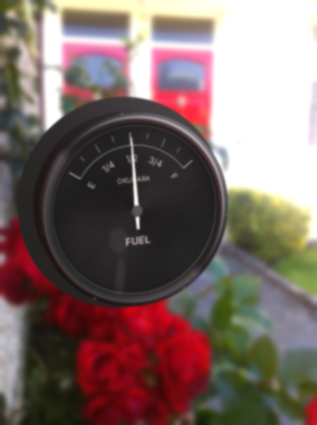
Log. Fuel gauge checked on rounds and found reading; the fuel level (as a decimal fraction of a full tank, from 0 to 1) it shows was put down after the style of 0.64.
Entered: 0.5
